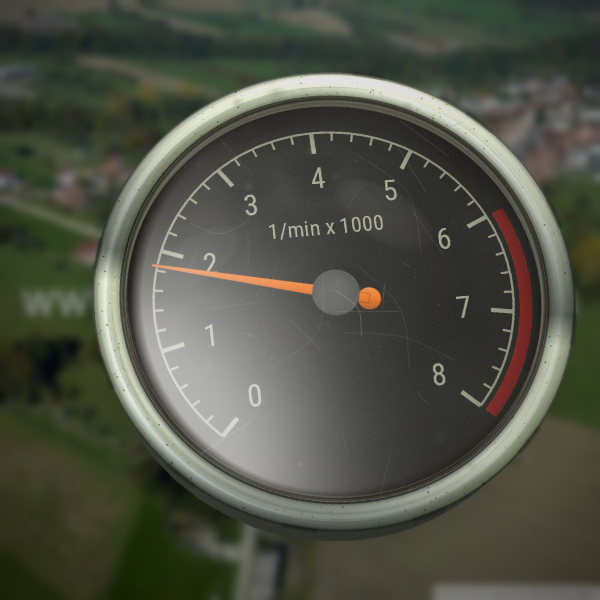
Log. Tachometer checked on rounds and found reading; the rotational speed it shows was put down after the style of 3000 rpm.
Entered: 1800 rpm
